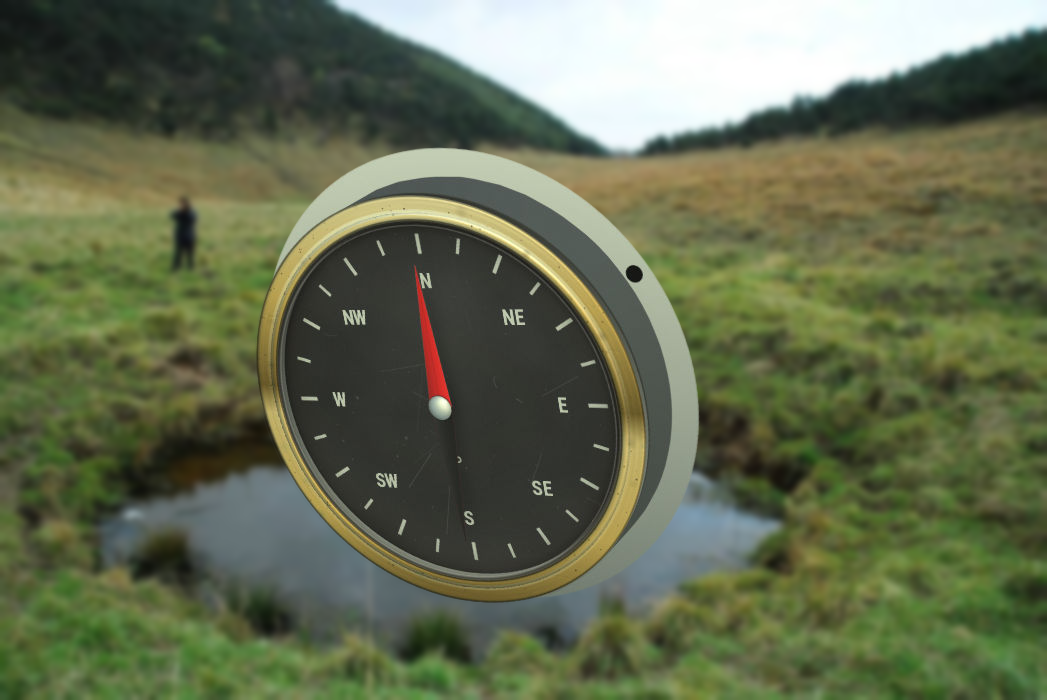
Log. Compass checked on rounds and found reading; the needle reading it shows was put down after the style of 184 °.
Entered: 0 °
